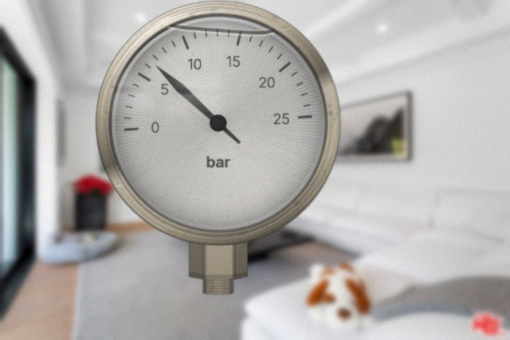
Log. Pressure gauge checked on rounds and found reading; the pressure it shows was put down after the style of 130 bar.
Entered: 6.5 bar
